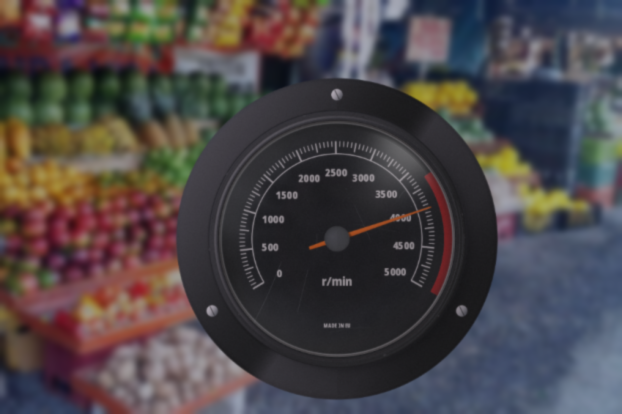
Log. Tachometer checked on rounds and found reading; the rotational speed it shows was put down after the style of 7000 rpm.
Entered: 4000 rpm
